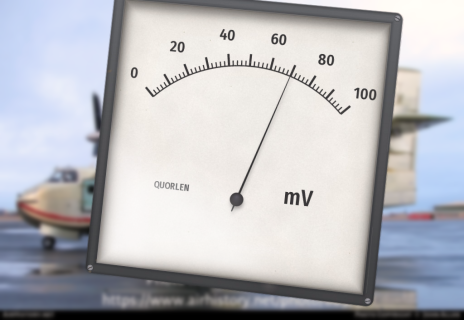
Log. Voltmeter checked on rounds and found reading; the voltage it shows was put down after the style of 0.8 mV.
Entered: 70 mV
